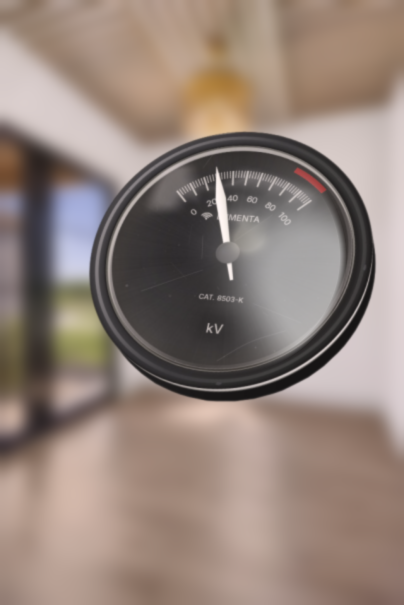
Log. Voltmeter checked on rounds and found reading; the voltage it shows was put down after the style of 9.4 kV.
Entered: 30 kV
